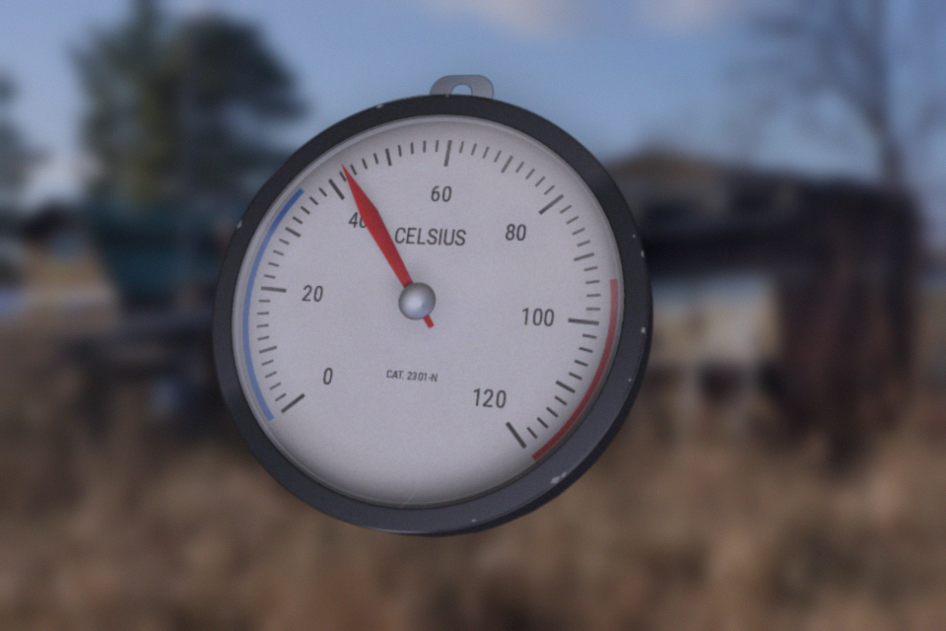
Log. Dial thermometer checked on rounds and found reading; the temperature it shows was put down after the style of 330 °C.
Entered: 43 °C
